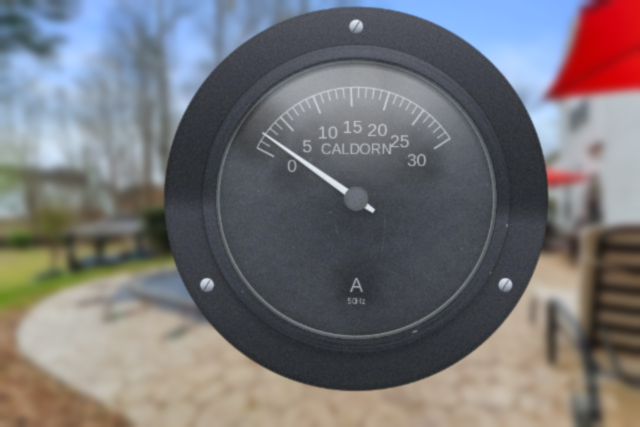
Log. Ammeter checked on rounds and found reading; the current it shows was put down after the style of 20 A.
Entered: 2 A
